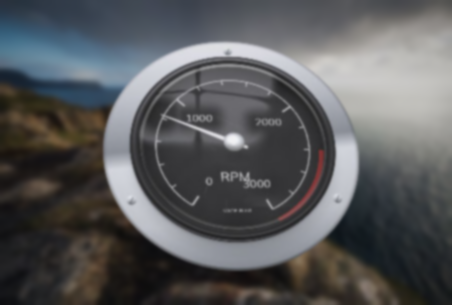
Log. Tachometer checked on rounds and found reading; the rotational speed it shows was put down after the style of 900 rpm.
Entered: 800 rpm
